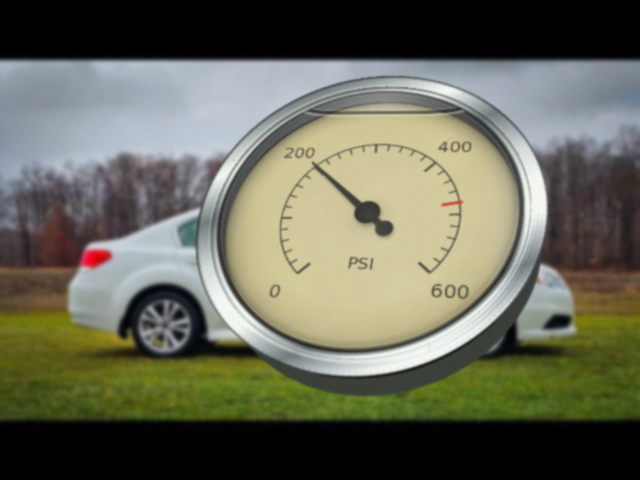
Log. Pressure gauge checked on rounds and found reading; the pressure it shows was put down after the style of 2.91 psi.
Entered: 200 psi
